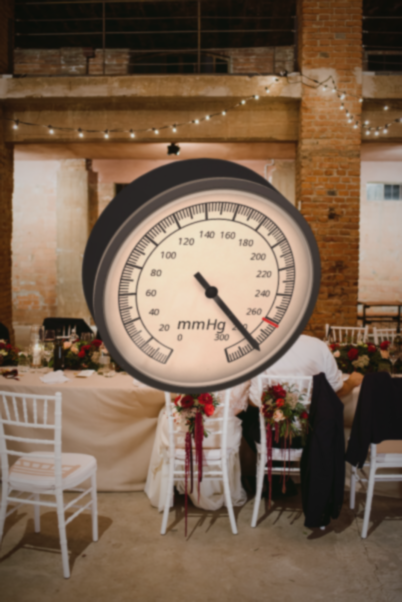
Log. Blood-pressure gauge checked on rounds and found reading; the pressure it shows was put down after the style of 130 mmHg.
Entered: 280 mmHg
